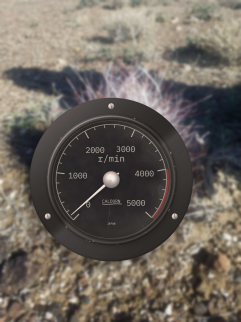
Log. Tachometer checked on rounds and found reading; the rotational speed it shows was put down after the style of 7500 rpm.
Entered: 100 rpm
